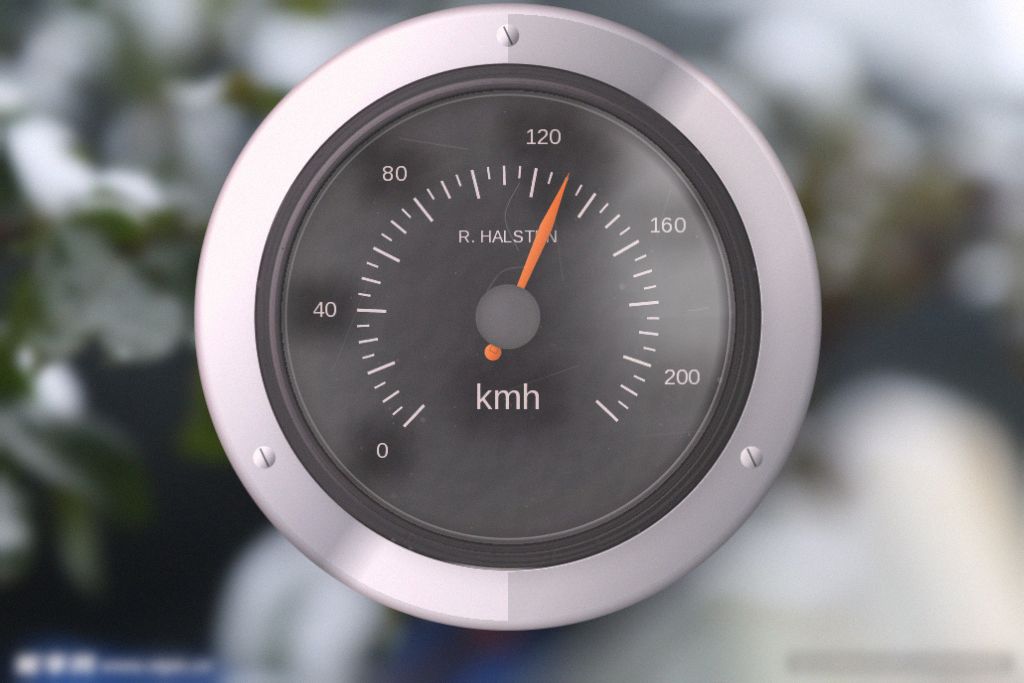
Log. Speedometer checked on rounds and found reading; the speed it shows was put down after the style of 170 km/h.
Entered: 130 km/h
